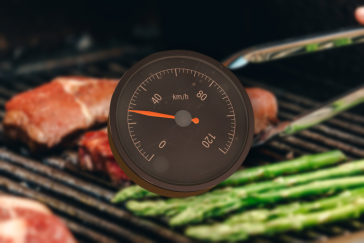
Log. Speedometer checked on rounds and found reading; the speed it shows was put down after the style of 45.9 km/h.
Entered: 26 km/h
